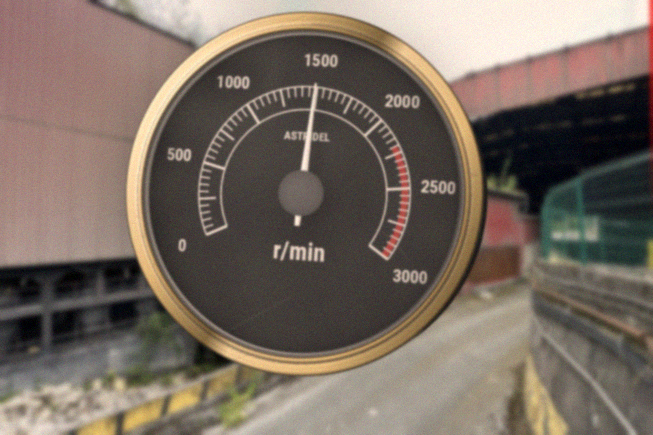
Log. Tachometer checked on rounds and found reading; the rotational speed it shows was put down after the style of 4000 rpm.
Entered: 1500 rpm
